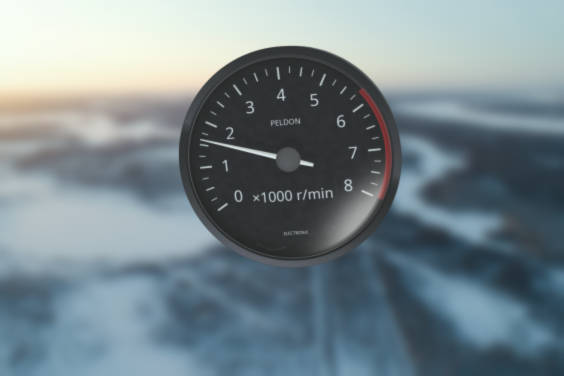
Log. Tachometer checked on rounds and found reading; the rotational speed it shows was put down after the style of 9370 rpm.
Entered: 1625 rpm
